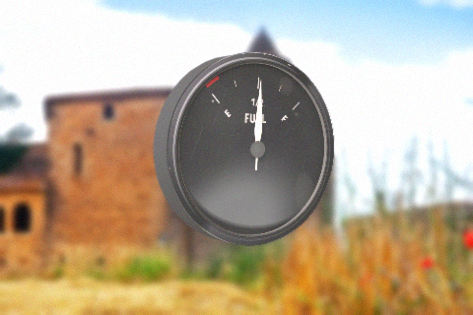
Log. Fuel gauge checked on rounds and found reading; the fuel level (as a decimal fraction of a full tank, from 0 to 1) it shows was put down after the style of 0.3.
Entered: 0.5
